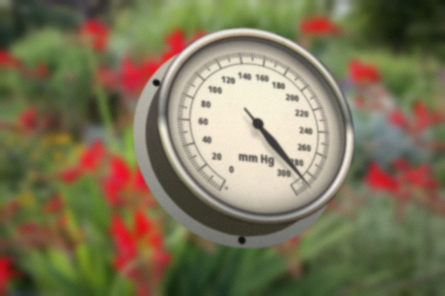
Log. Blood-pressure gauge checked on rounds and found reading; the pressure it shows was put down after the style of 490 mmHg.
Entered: 290 mmHg
